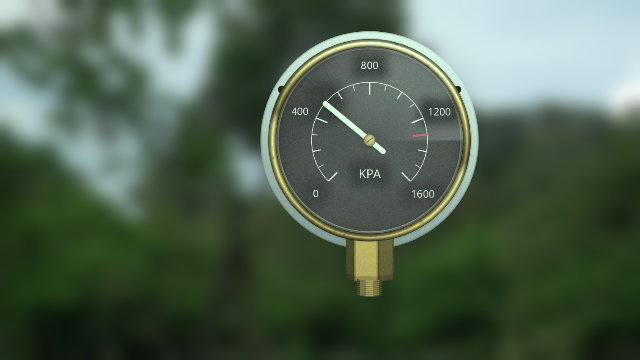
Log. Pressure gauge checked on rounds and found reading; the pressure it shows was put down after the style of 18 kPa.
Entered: 500 kPa
